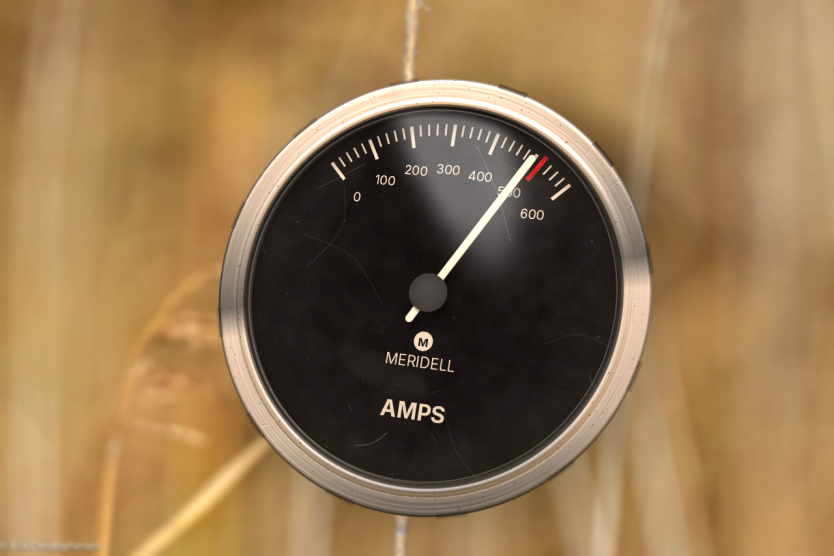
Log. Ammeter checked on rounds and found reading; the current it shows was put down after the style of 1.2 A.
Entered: 500 A
